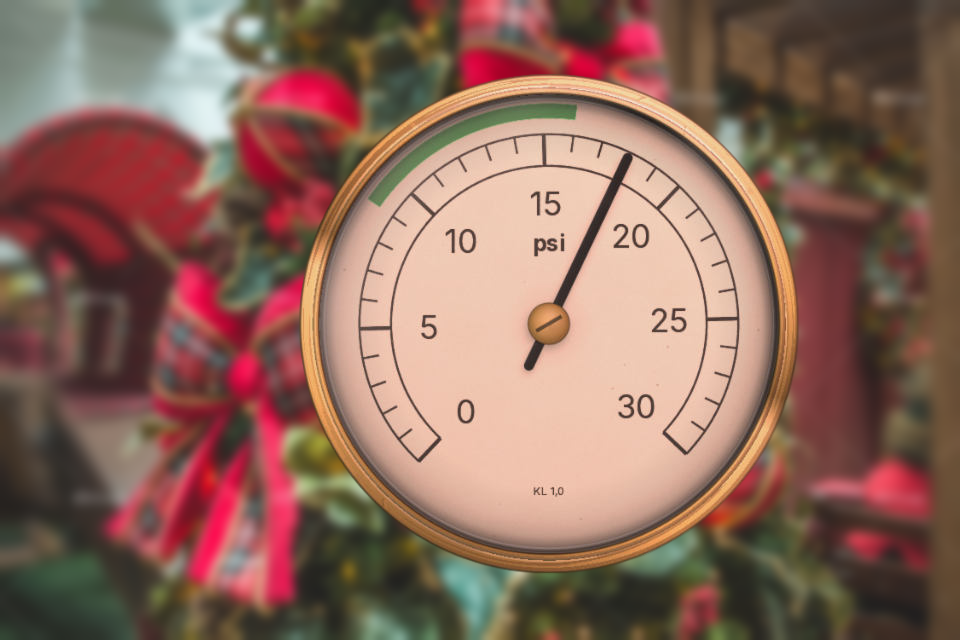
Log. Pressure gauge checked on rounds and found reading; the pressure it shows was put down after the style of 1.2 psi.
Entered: 18 psi
